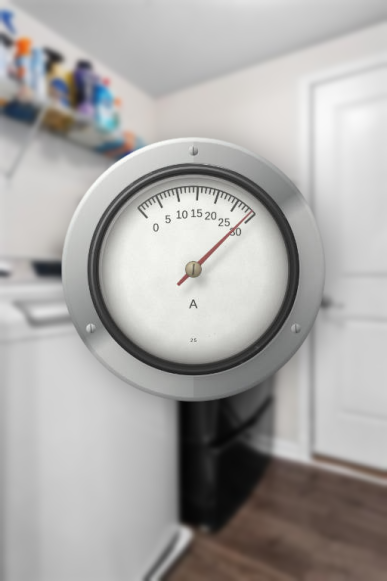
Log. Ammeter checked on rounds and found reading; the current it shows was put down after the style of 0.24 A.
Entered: 29 A
